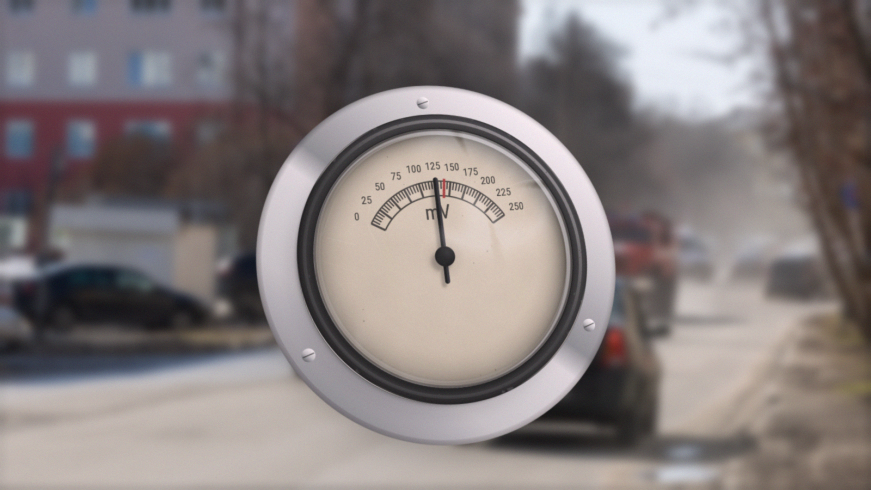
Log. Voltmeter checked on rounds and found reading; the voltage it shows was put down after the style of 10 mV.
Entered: 125 mV
